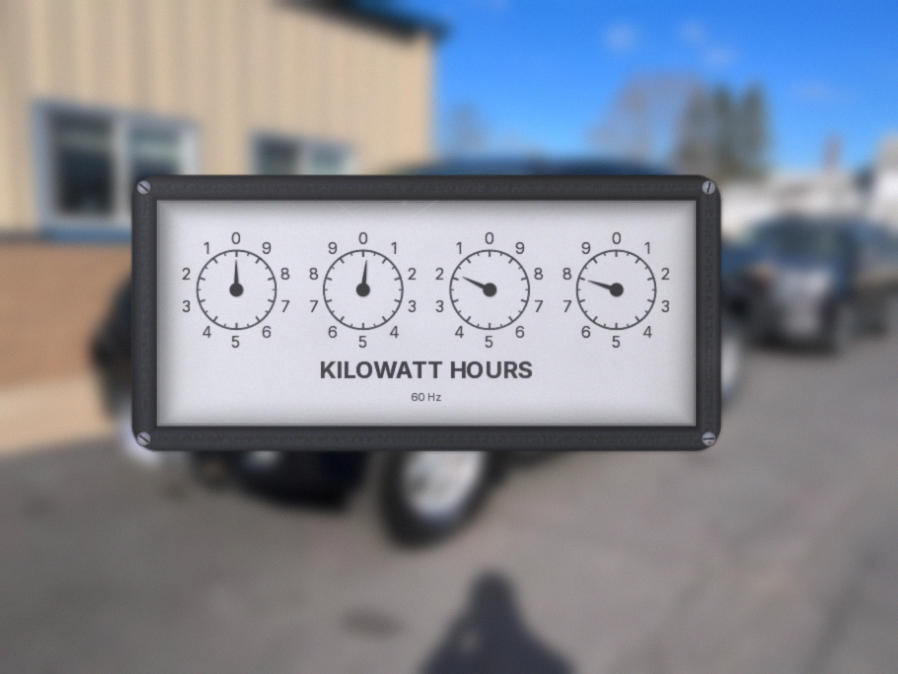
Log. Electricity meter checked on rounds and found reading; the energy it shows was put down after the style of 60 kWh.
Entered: 18 kWh
